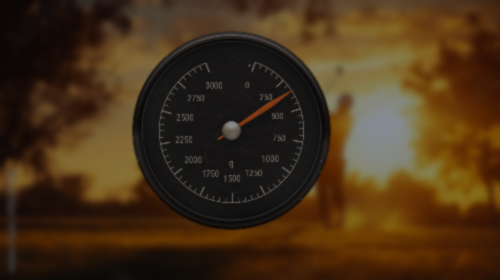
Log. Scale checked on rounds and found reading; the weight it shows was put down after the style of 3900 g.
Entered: 350 g
